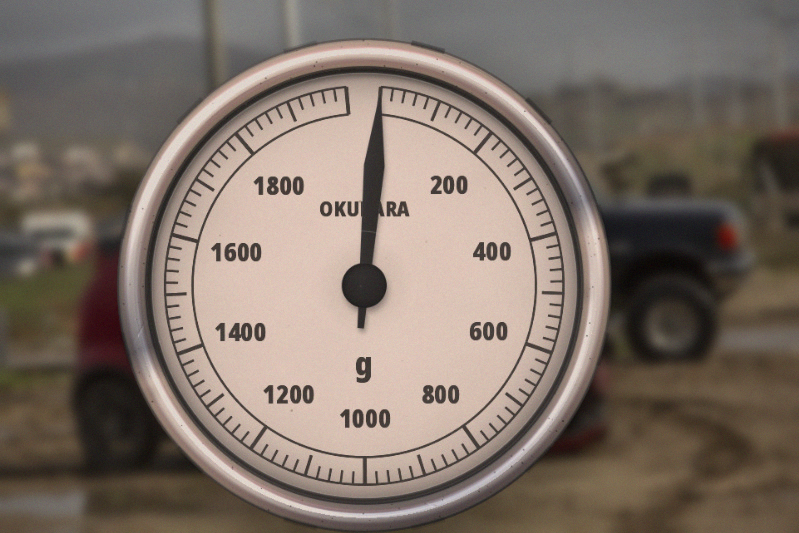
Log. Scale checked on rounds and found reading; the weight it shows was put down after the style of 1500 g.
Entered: 0 g
